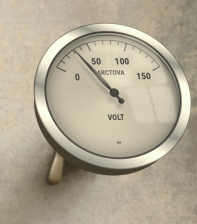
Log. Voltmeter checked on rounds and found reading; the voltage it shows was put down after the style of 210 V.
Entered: 30 V
